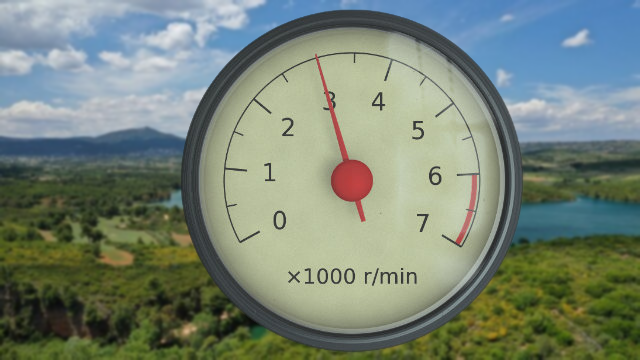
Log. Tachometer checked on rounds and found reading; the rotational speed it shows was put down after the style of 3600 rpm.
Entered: 3000 rpm
